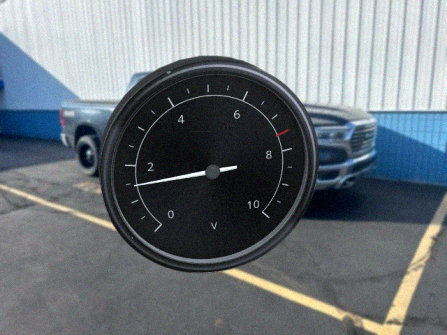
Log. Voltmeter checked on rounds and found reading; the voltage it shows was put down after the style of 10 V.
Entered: 1.5 V
